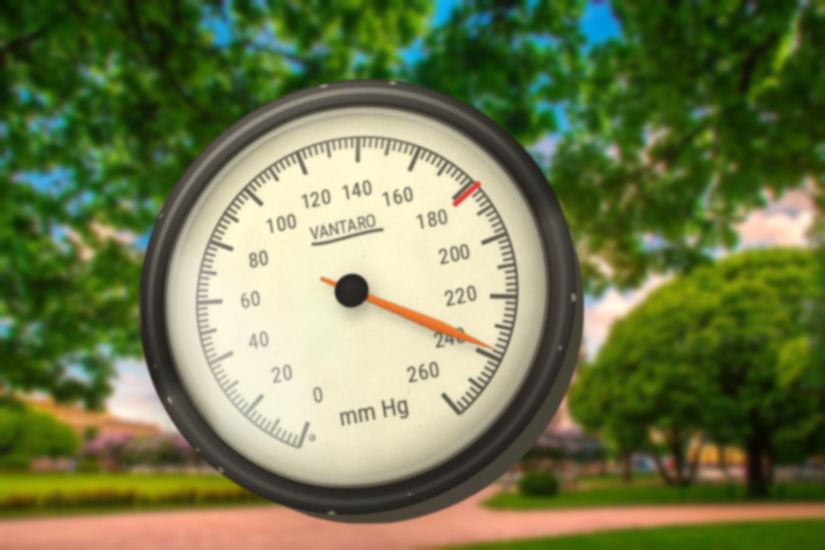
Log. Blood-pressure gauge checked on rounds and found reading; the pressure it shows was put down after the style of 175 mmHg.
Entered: 238 mmHg
